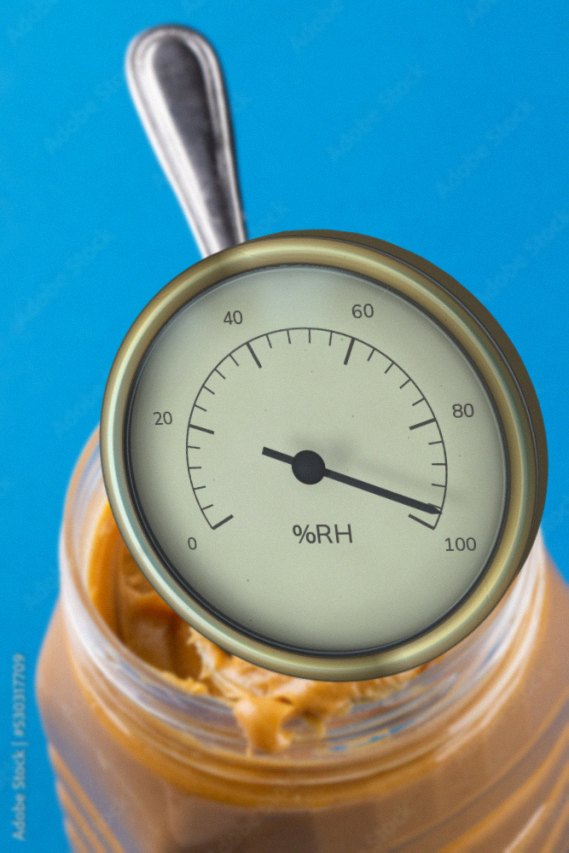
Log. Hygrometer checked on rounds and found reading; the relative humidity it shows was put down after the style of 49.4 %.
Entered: 96 %
